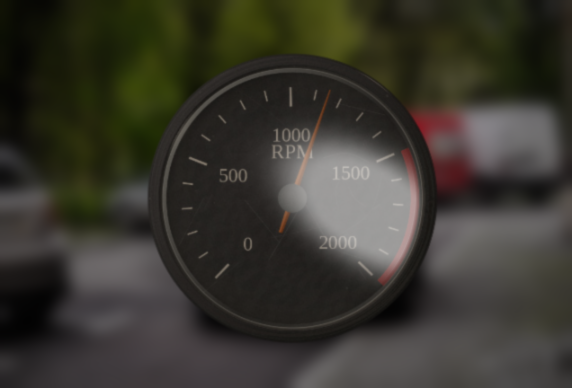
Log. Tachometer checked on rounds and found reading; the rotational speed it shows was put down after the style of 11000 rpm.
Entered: 1150 rpm
